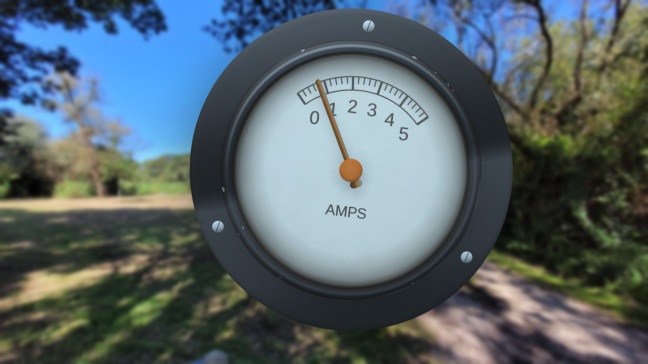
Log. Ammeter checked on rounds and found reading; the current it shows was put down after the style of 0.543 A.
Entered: 0.8 A
